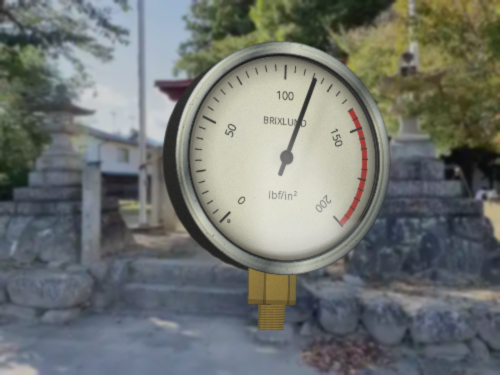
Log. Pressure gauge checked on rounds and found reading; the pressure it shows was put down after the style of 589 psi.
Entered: 115 psi
